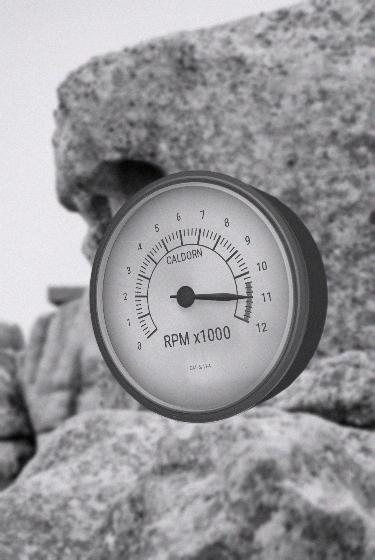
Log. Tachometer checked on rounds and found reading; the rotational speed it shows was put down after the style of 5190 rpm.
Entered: 11000 rpm
